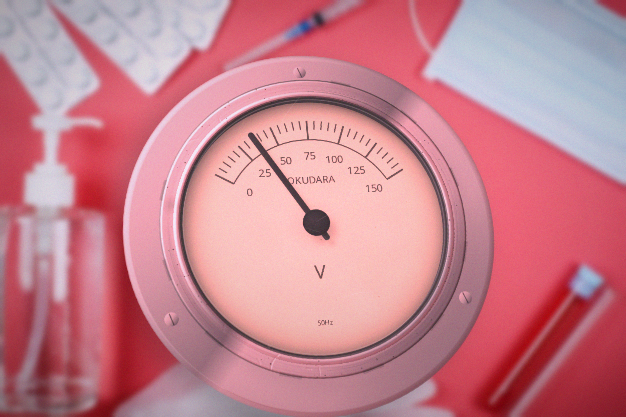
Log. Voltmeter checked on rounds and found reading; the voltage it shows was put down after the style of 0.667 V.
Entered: 35 V
